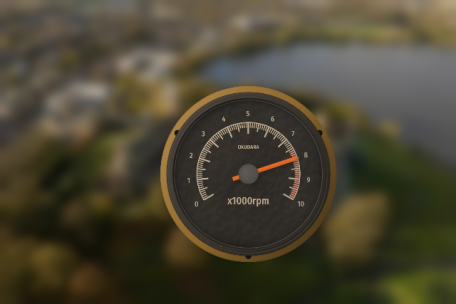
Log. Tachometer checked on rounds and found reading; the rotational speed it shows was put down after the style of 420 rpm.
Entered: 8000 rpm
